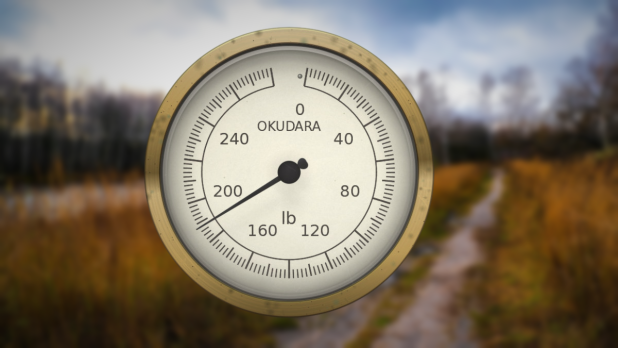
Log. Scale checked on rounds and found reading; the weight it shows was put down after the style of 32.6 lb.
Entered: 188 lb
